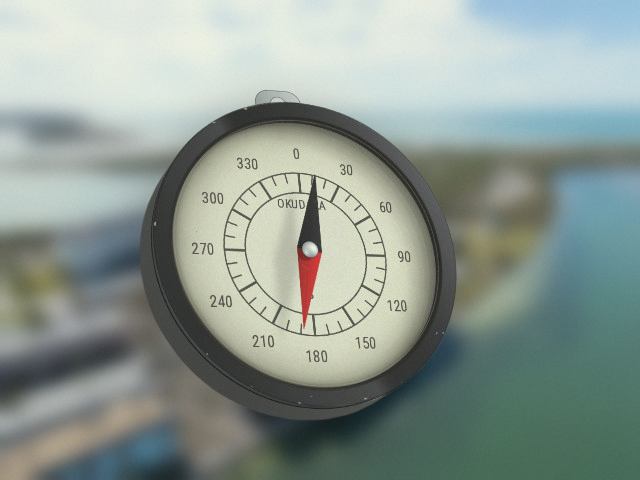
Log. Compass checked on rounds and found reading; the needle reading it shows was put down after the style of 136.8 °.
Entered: 190 °
